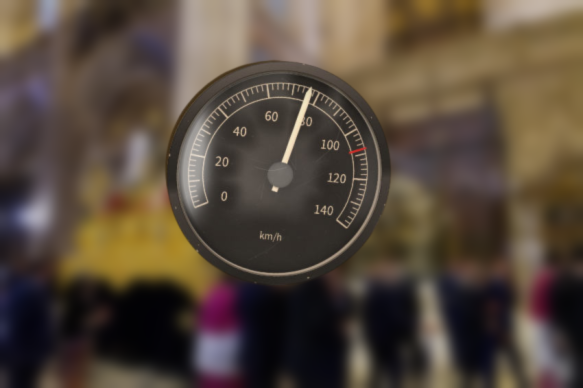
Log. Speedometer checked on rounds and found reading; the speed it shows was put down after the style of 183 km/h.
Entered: 76 km/h
